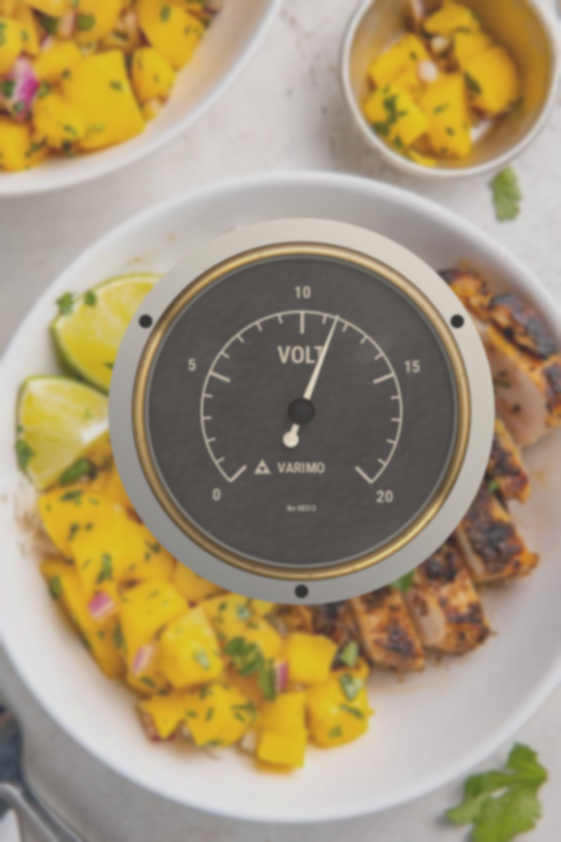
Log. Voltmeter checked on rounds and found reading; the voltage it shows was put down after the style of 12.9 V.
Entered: 11.5 V
